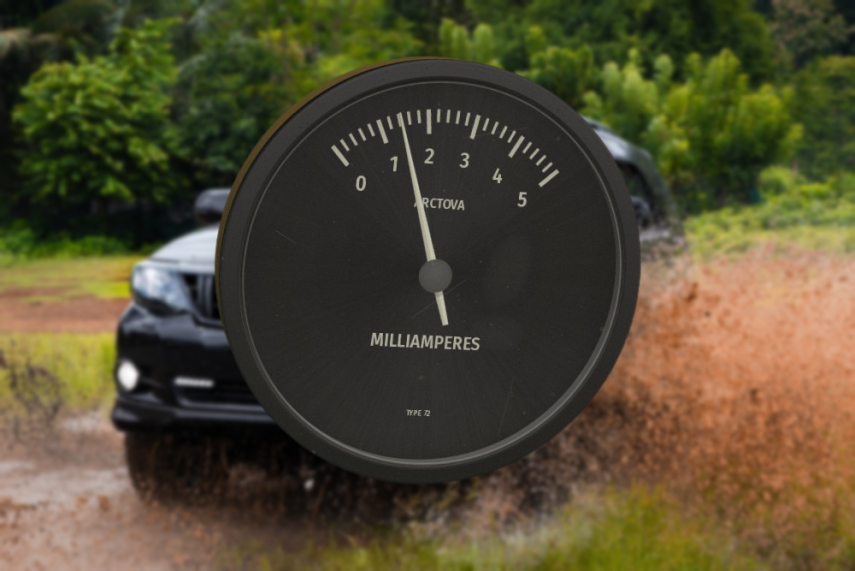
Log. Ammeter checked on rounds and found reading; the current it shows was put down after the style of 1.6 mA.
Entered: 1.4 mA
